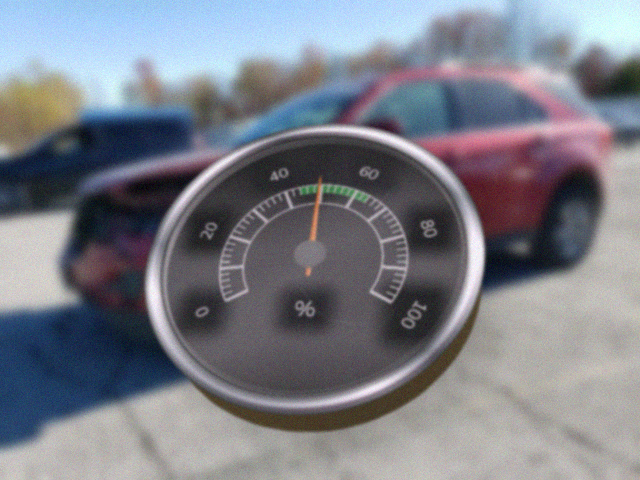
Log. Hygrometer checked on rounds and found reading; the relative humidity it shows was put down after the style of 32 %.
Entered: 50 %
